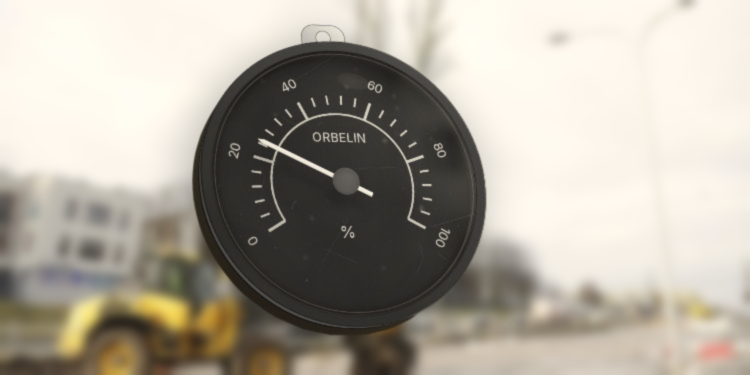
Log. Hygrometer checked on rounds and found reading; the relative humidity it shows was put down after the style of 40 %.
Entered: 24 %
